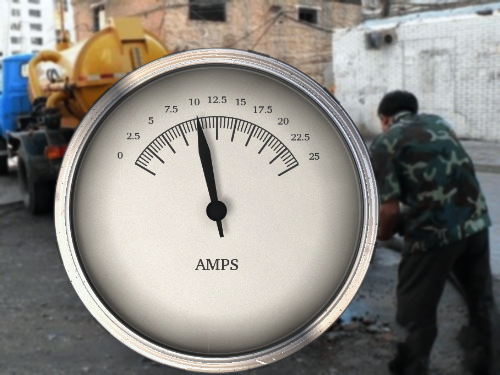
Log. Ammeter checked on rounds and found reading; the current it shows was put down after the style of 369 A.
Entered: 10 A
